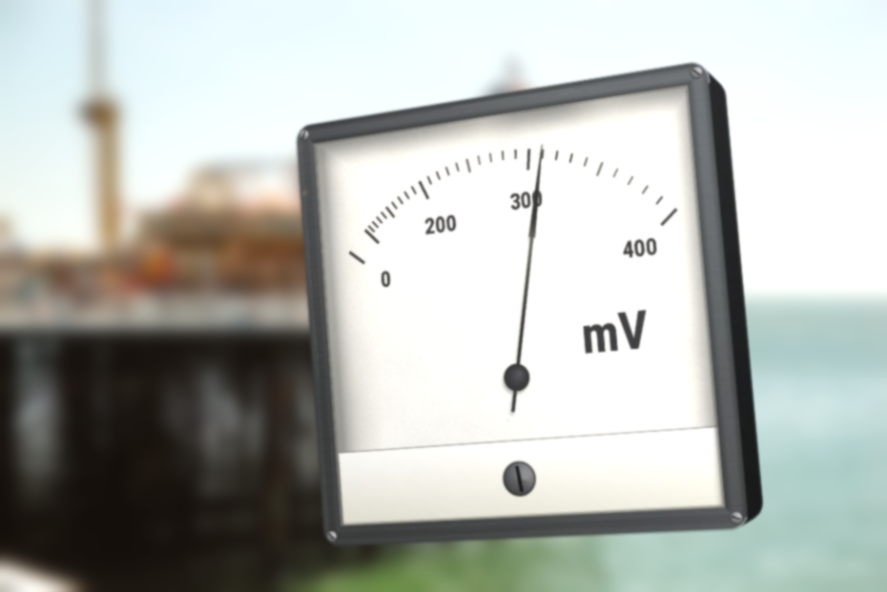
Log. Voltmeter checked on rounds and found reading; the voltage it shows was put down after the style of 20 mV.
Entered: 310 mV
